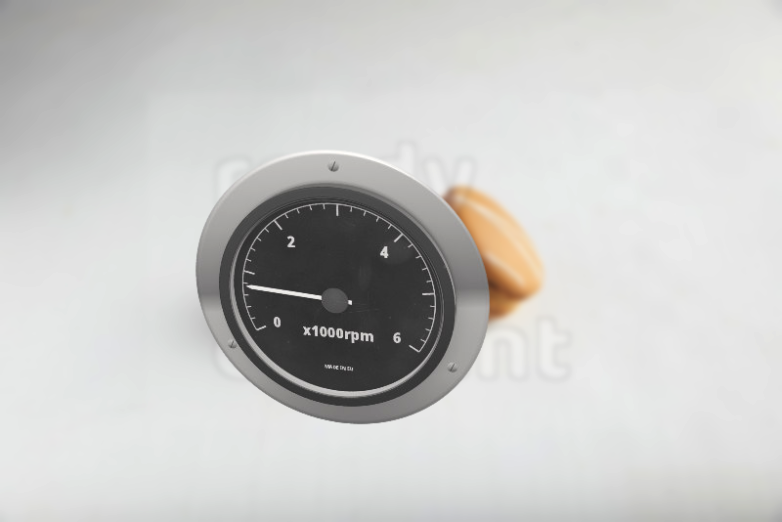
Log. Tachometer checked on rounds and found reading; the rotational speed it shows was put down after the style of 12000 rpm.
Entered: 800 rpm
